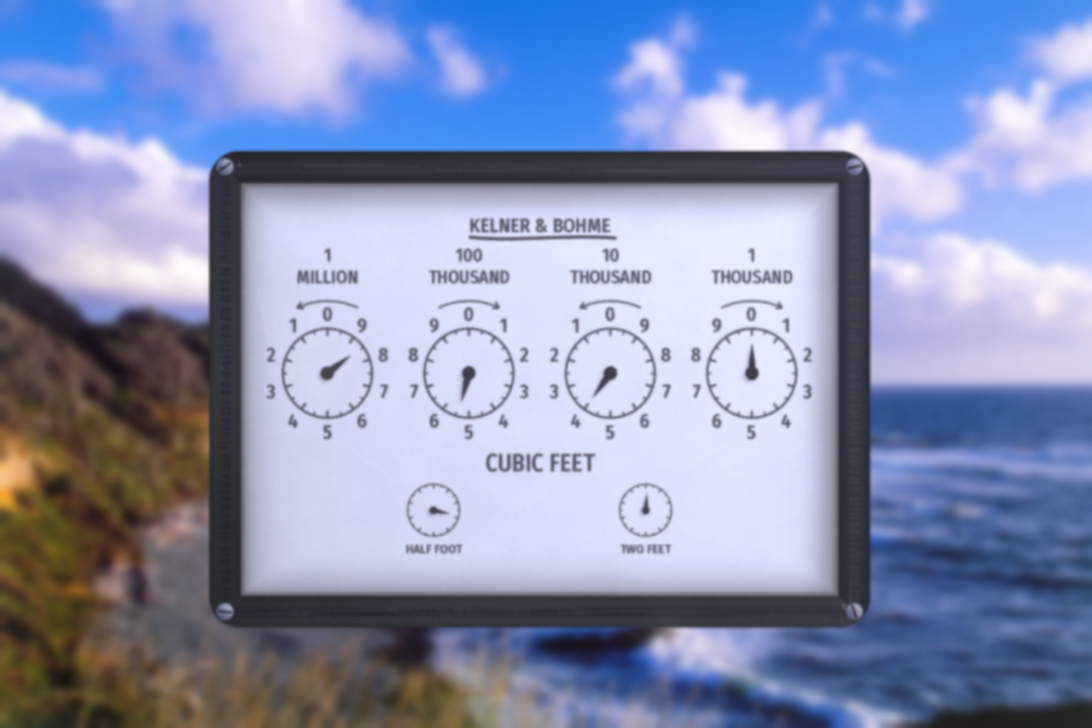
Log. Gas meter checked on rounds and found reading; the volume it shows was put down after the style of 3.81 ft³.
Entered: 854000 ft³
